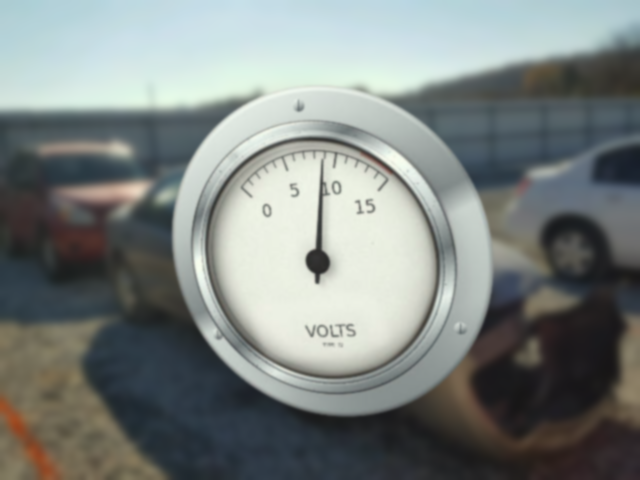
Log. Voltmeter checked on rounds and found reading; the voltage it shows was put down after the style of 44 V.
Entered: 9 V
